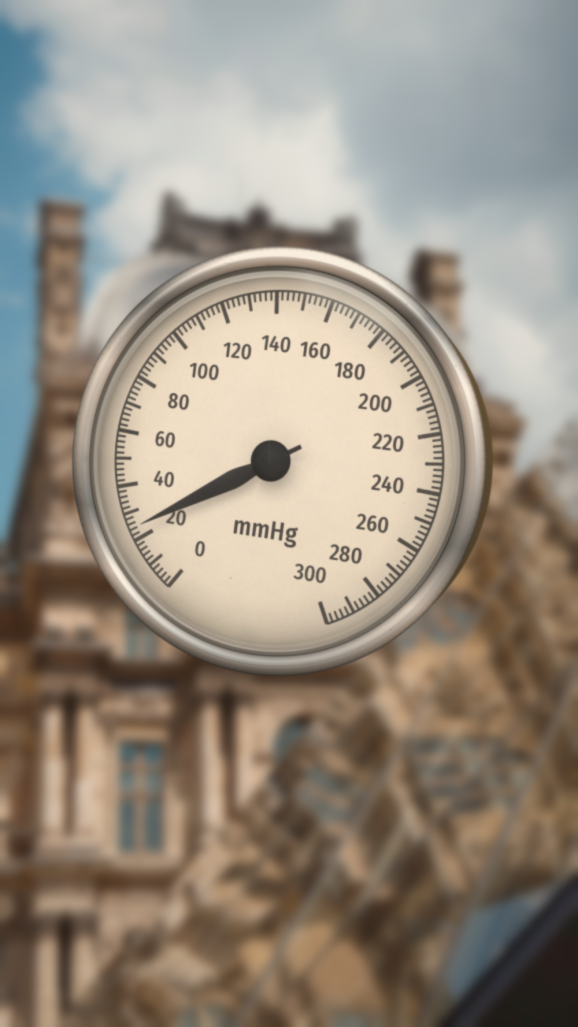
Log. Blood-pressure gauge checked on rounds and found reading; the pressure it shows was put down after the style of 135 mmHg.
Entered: 24 mmHg
